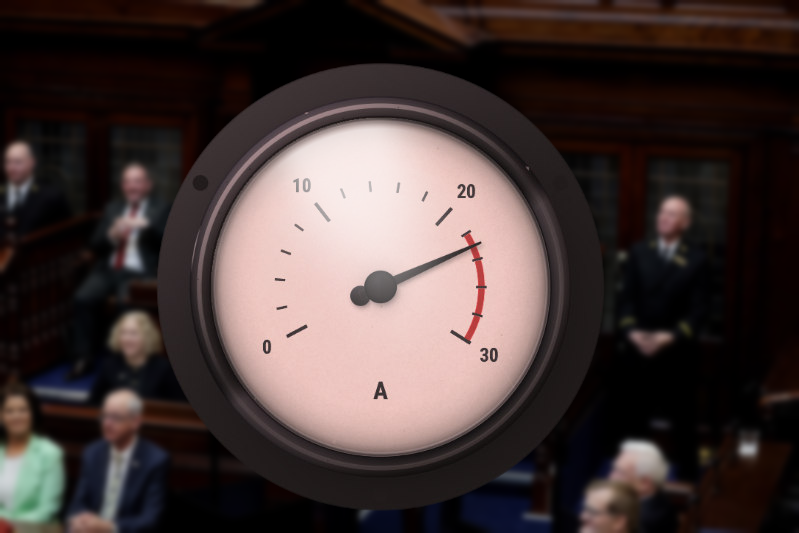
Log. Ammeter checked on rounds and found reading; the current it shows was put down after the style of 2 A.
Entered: 23 A
